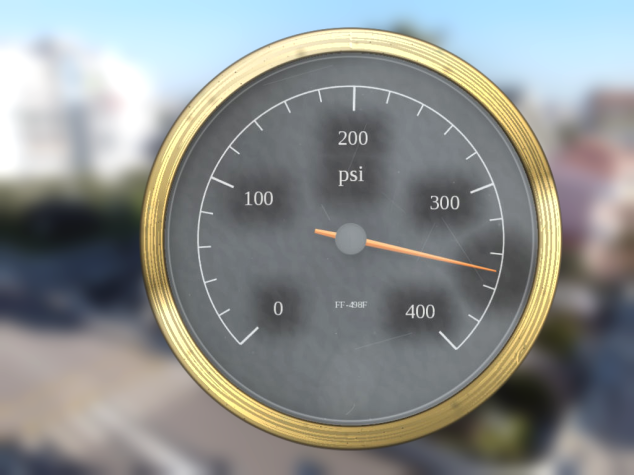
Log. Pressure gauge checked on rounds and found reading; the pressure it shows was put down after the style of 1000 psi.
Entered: 350 psi
